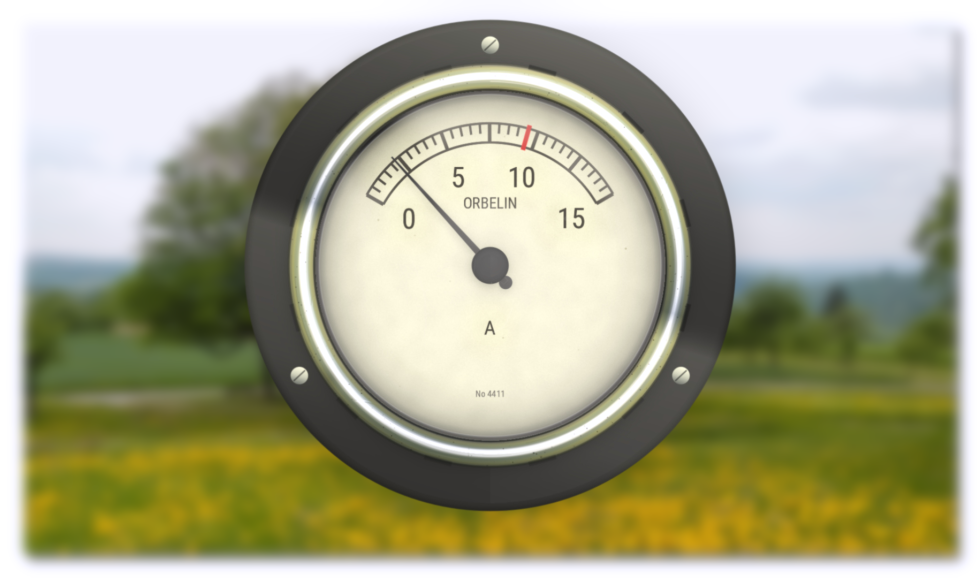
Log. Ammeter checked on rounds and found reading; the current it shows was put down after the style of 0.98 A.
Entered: 2.25 A
